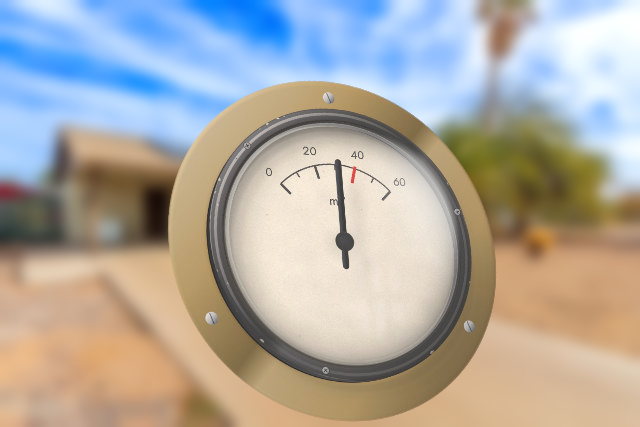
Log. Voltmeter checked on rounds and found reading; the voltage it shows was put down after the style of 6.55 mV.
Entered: 30 mV
